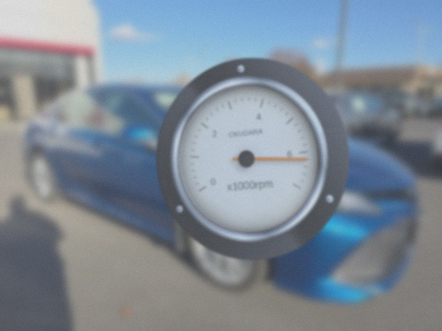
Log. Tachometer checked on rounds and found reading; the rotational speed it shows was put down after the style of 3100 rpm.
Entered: 6200 rpm
